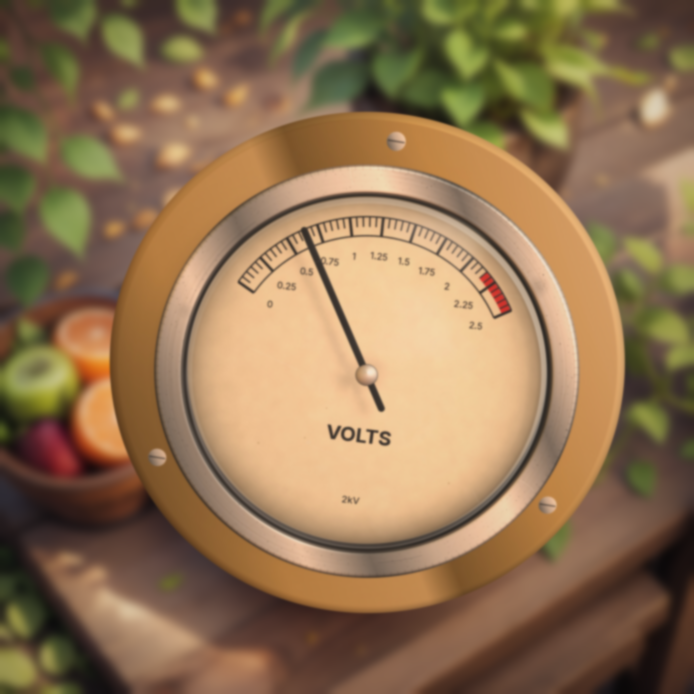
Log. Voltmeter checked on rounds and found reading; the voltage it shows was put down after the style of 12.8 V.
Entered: 0.65 V
